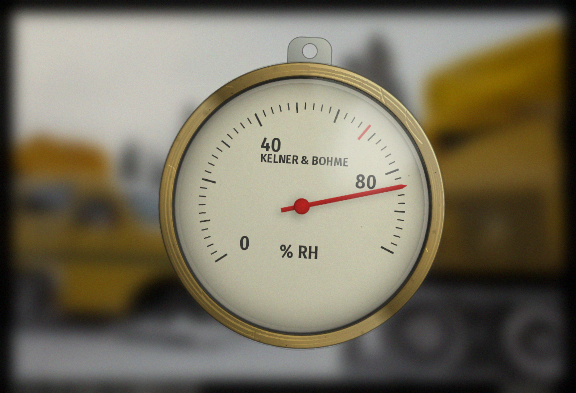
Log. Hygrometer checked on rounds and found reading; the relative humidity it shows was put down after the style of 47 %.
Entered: 84 %
